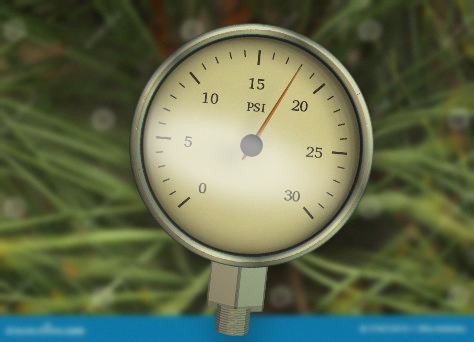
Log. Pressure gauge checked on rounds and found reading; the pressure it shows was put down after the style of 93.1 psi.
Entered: 18 psi
